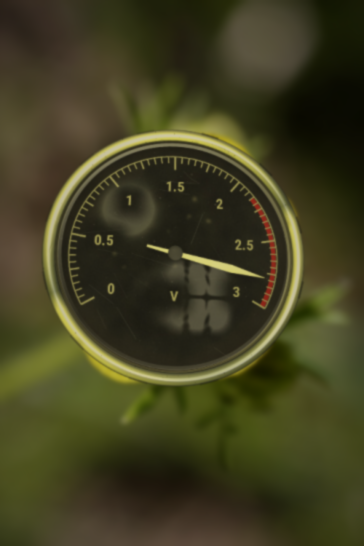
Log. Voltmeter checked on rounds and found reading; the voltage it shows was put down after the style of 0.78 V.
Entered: 2.8 V
